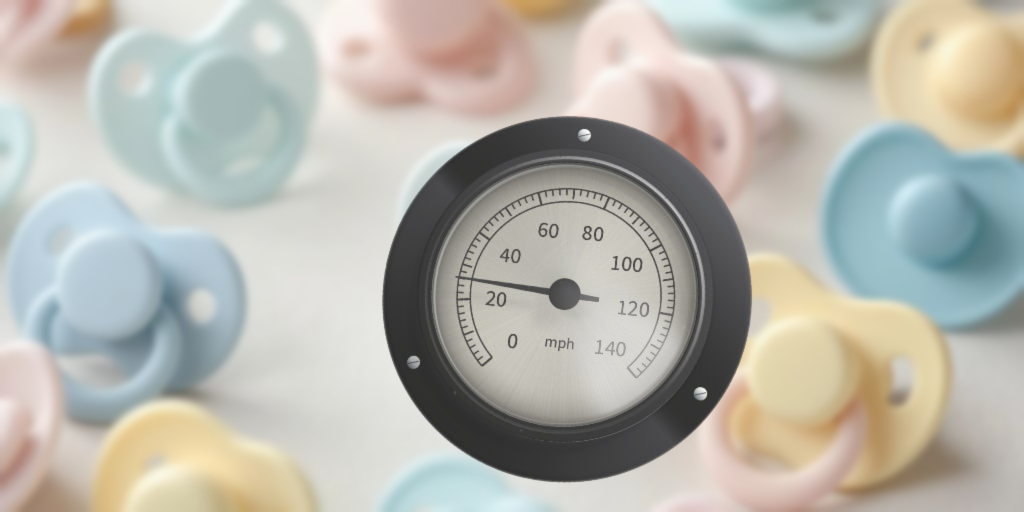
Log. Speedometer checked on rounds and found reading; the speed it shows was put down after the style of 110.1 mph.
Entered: 26 mph
